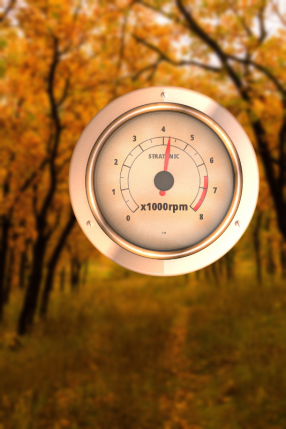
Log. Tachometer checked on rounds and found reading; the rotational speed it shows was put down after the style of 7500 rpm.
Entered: 4250 rpm
